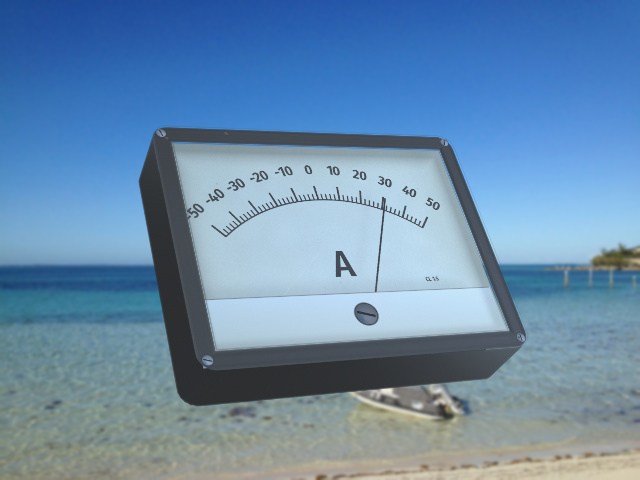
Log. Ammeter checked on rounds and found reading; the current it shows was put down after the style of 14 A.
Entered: 30 A
